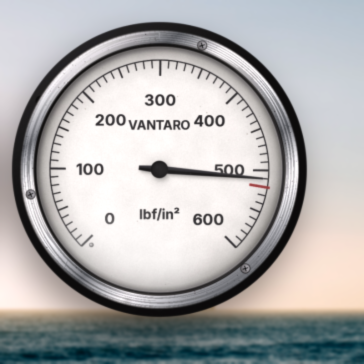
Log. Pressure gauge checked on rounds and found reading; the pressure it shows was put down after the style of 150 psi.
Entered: 510 psi
